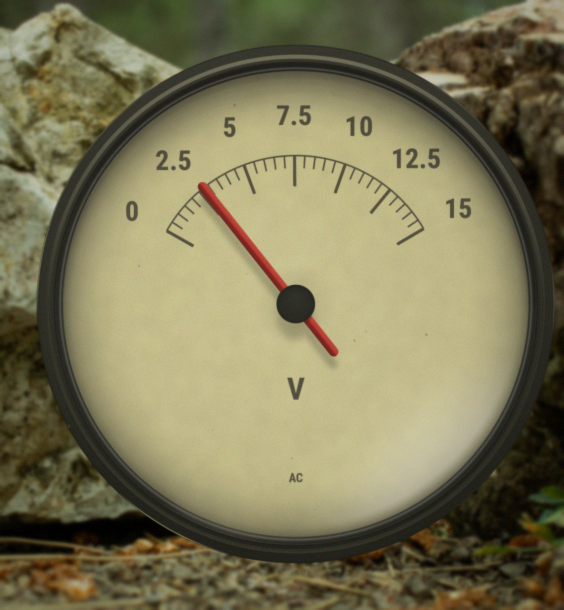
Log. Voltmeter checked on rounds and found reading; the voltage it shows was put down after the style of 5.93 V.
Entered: 2.75 V
